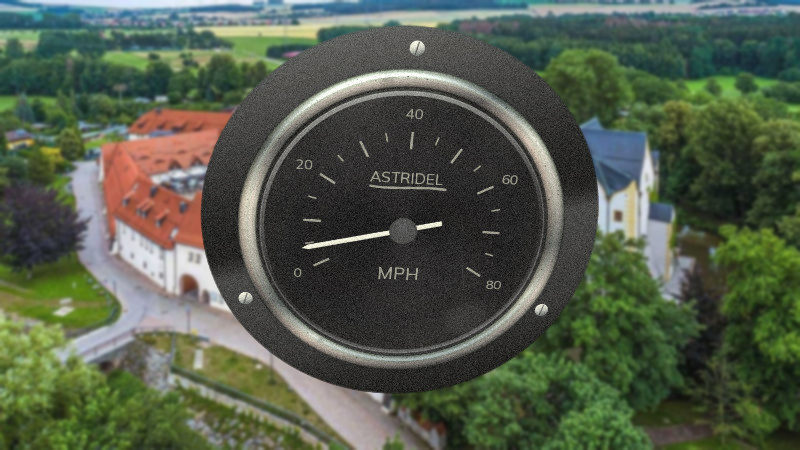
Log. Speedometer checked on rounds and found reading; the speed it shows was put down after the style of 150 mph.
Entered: 5 mph
